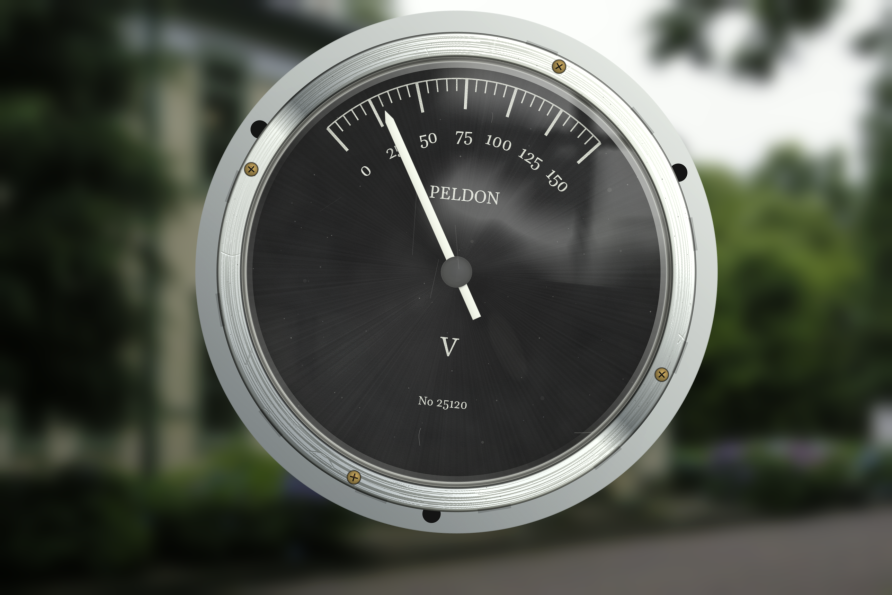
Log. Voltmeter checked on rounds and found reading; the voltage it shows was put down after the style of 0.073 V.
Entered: 30 V
